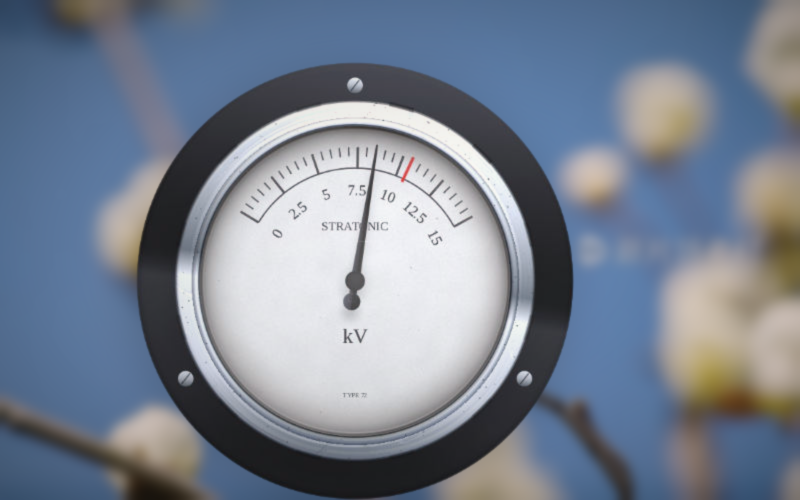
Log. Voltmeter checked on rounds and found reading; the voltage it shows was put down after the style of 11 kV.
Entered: 8.5 kV
